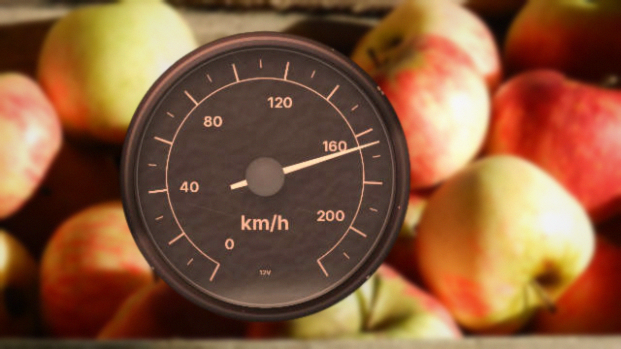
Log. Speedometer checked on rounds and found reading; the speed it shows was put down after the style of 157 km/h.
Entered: 165 km/h
